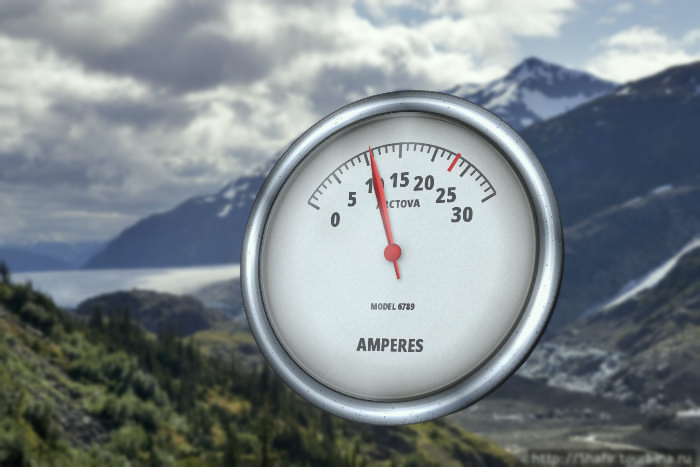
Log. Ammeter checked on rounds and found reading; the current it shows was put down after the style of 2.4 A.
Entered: 11 A
